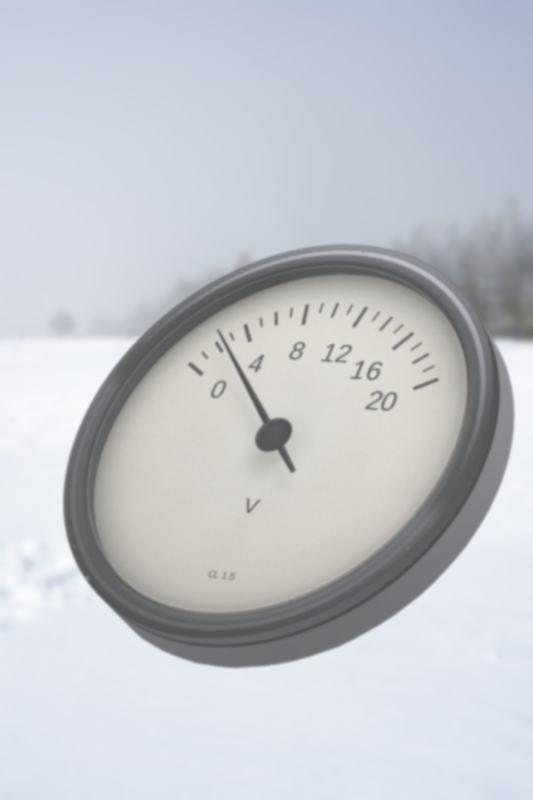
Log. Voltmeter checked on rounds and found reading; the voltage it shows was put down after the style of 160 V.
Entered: 2.5 V
